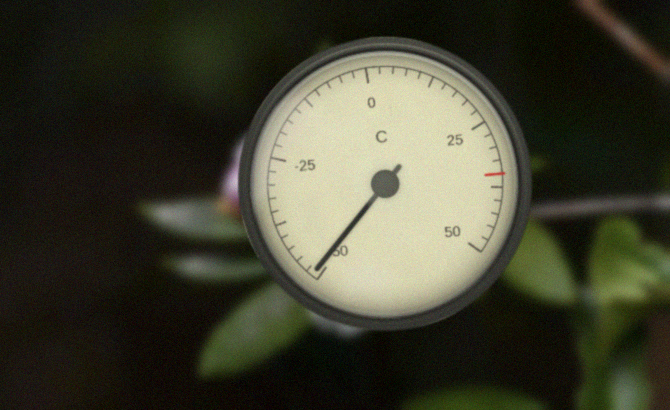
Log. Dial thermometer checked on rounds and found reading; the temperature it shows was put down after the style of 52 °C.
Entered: -48.75 °C
